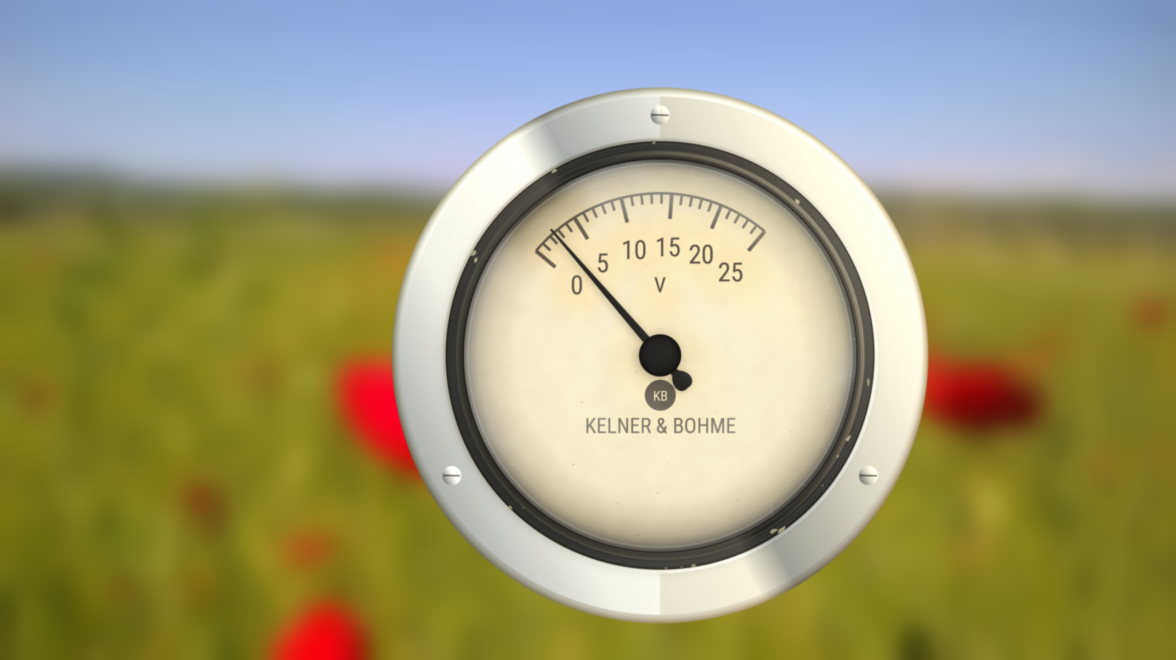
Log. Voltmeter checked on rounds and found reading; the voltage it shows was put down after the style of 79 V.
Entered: 2.5 V
